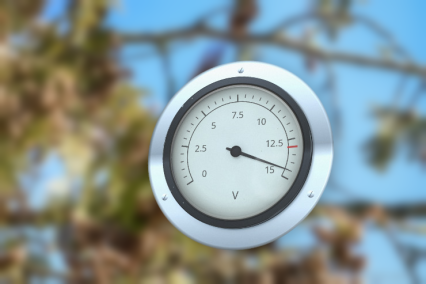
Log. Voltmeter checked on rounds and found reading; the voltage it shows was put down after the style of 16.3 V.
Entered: 14.5 V
